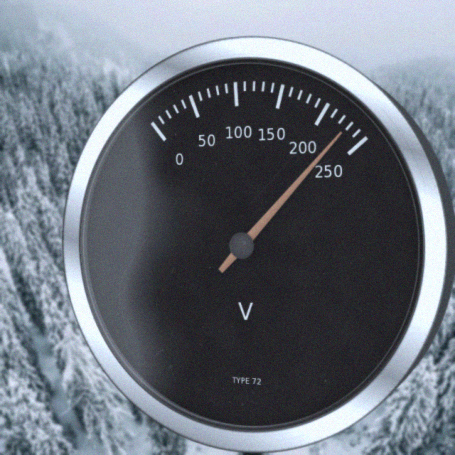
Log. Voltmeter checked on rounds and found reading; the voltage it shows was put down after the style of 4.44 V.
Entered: 230 V
